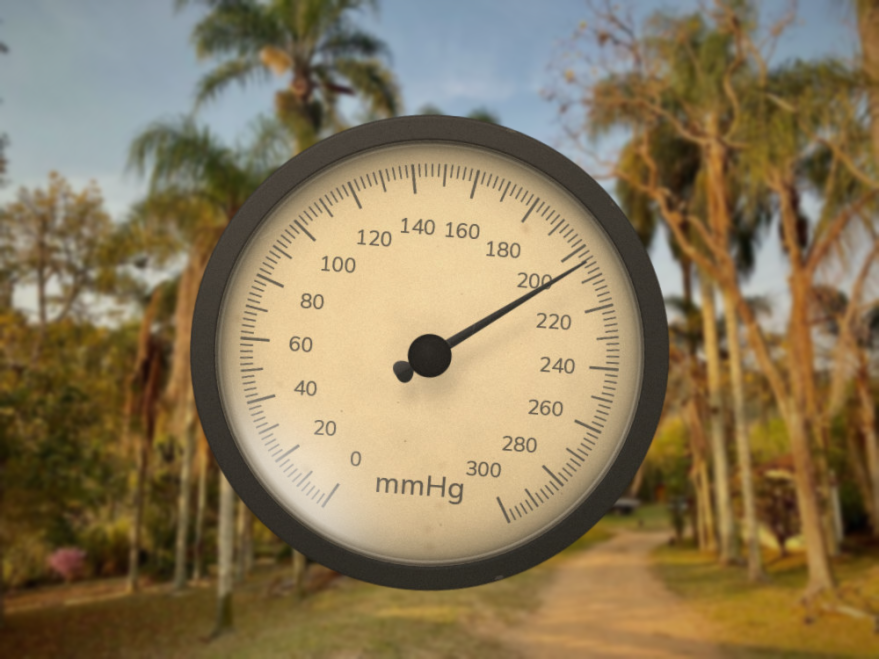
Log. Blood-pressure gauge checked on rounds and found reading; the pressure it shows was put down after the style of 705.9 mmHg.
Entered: 204 mmHg
